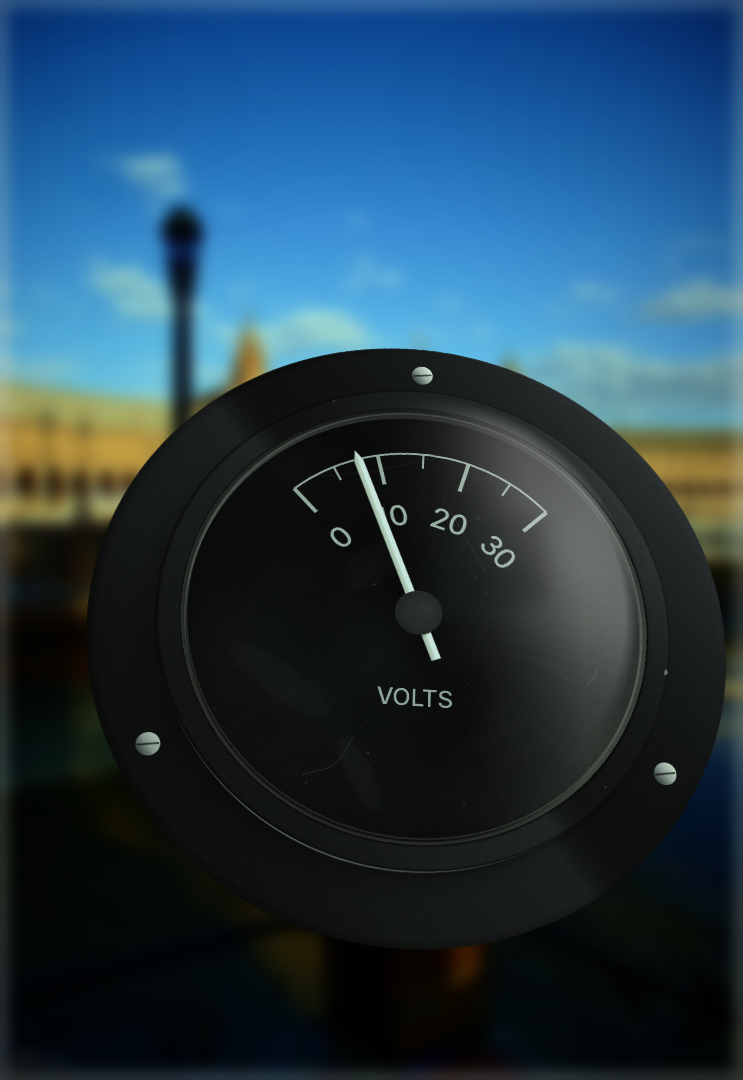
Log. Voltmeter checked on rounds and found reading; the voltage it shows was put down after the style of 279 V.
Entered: 7.5 V
